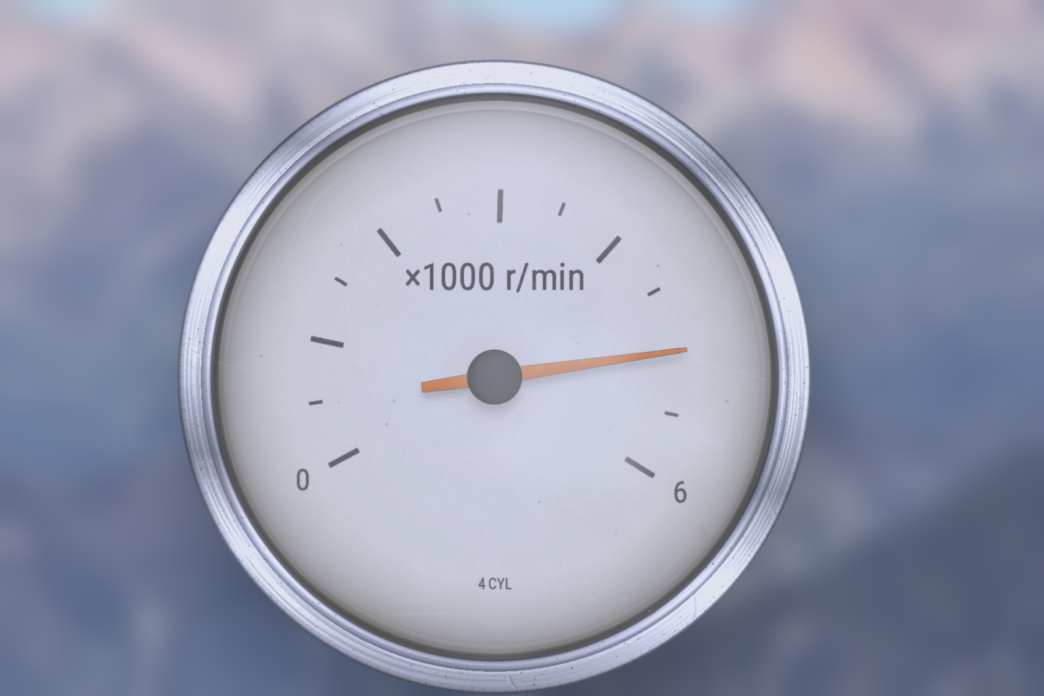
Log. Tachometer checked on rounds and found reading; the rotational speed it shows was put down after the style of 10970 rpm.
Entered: 5000 rpm
